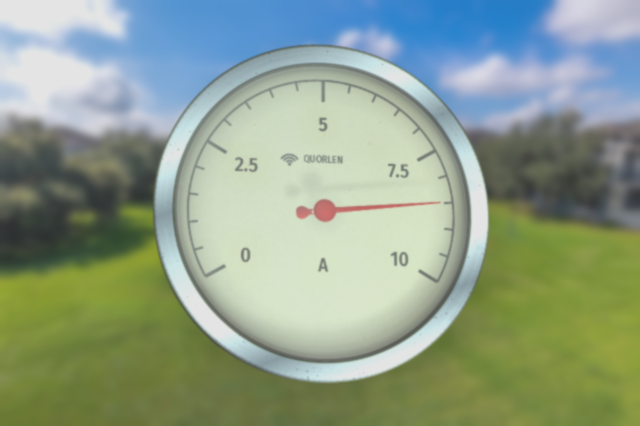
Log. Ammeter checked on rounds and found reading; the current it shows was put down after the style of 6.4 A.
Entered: 8.5 A
